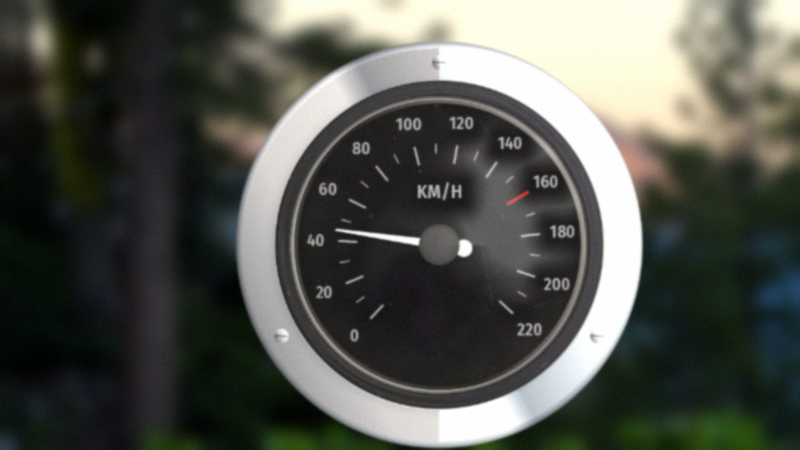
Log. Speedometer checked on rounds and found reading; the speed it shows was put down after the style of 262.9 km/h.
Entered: 45 km/h
